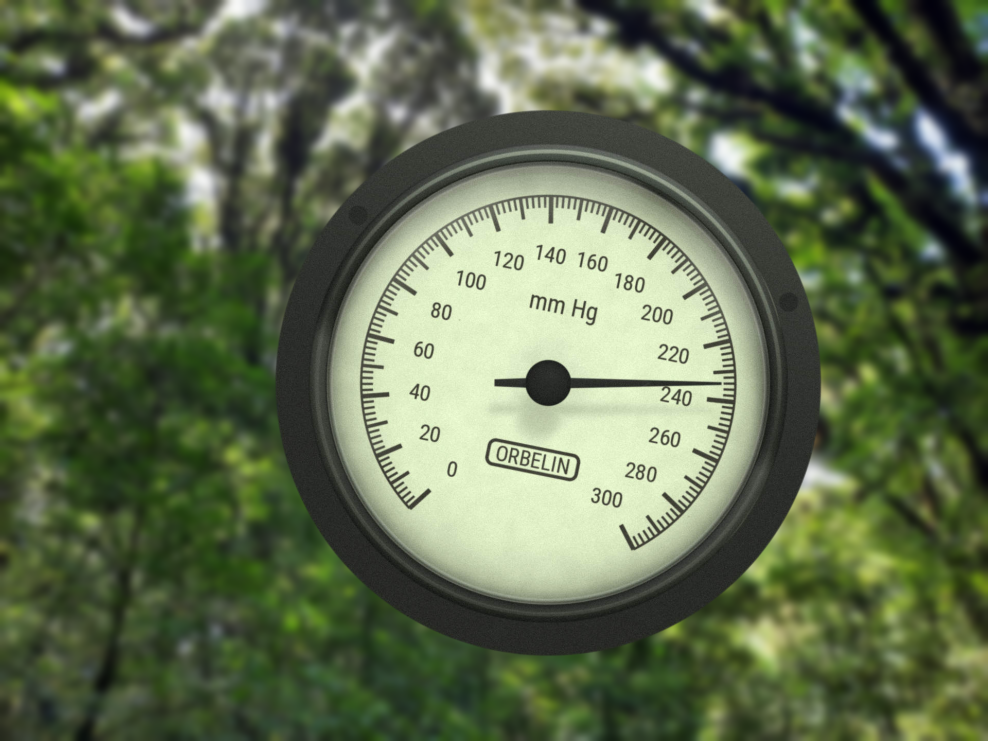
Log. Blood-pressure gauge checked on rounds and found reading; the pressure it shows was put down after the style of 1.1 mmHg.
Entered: 234 mmHg
